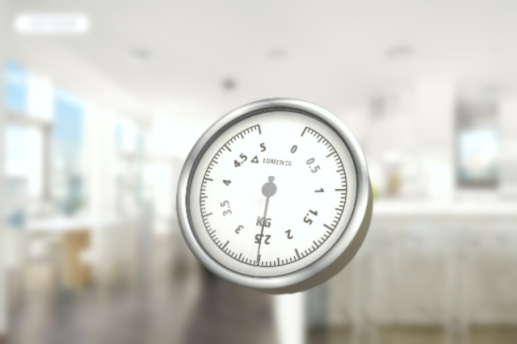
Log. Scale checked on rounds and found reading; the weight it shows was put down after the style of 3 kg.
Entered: 2.5 kg
